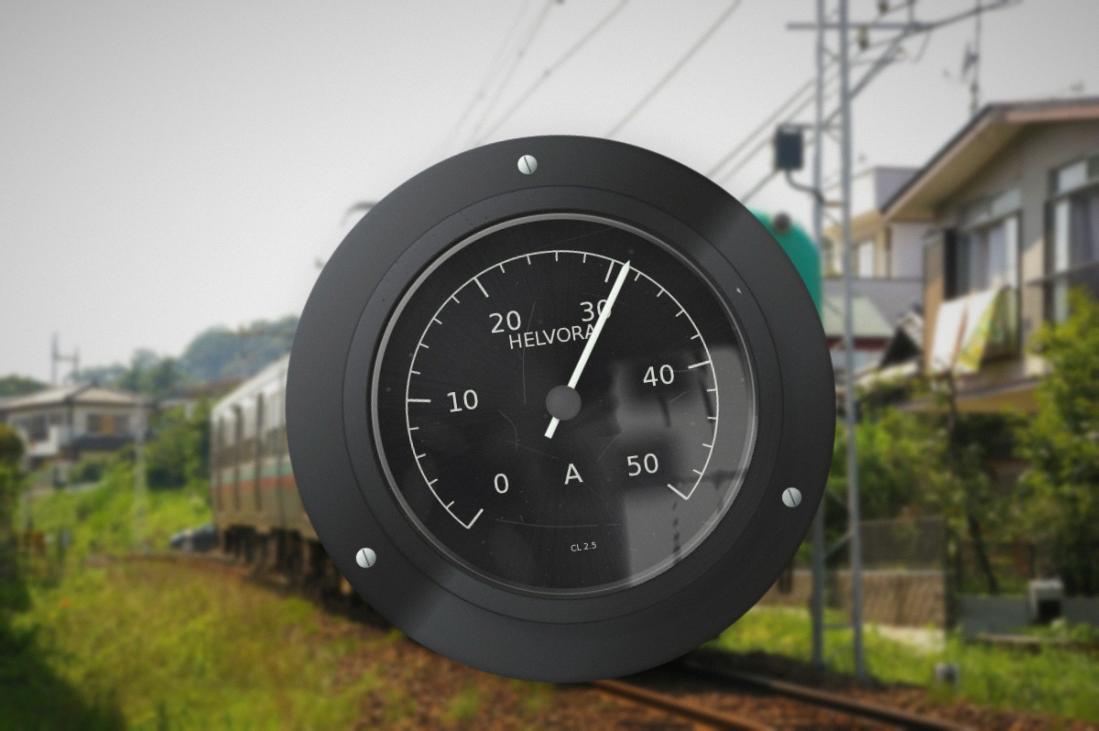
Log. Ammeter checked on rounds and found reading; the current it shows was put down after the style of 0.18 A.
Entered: 31 A
